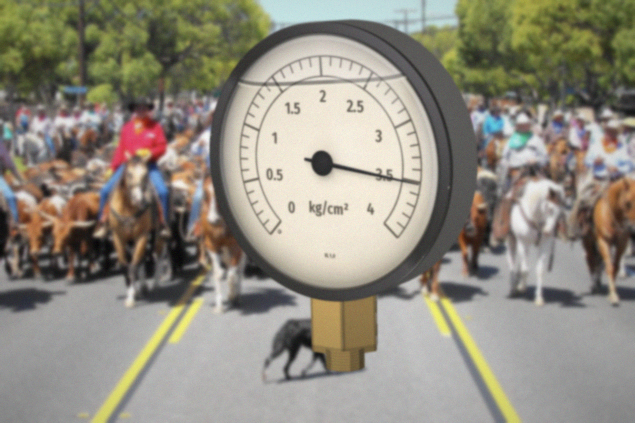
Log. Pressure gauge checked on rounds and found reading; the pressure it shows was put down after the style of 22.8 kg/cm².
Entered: 3.5 kg/cm²
